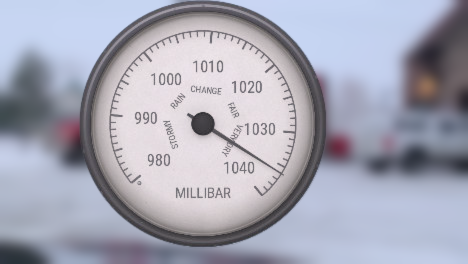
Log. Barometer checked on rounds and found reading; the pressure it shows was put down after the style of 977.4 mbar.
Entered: 1036 mbar
